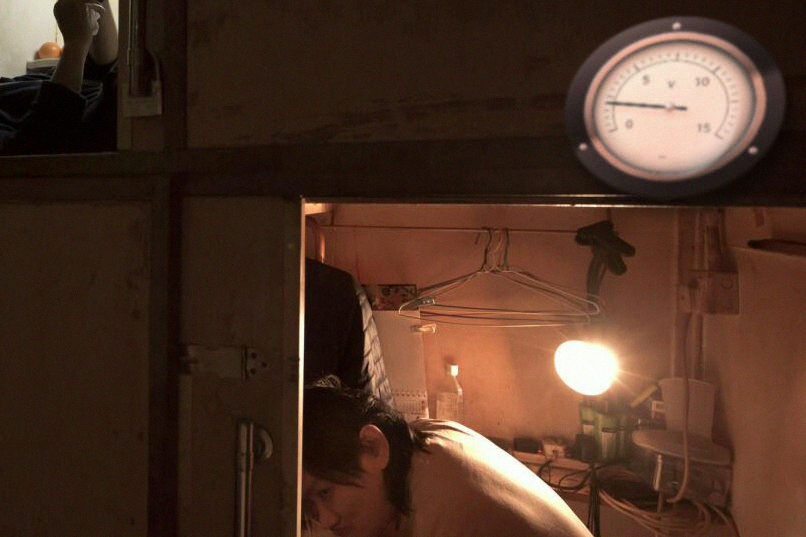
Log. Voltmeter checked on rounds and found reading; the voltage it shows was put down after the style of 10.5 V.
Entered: 2 V
